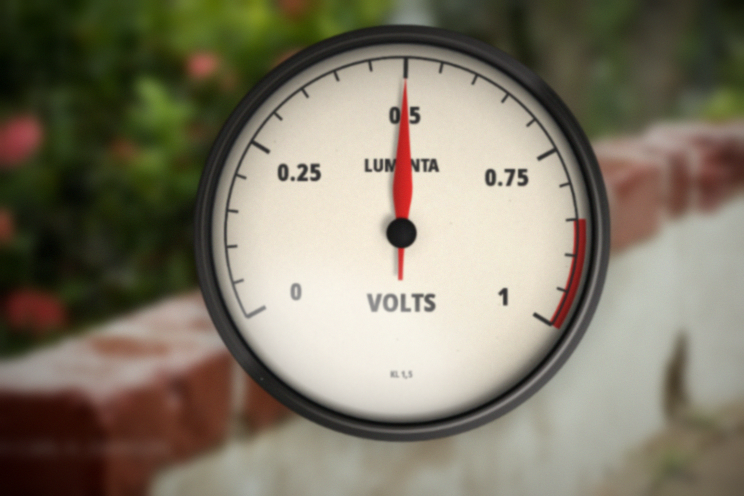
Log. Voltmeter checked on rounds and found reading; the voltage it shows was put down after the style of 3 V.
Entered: 0.5 V
